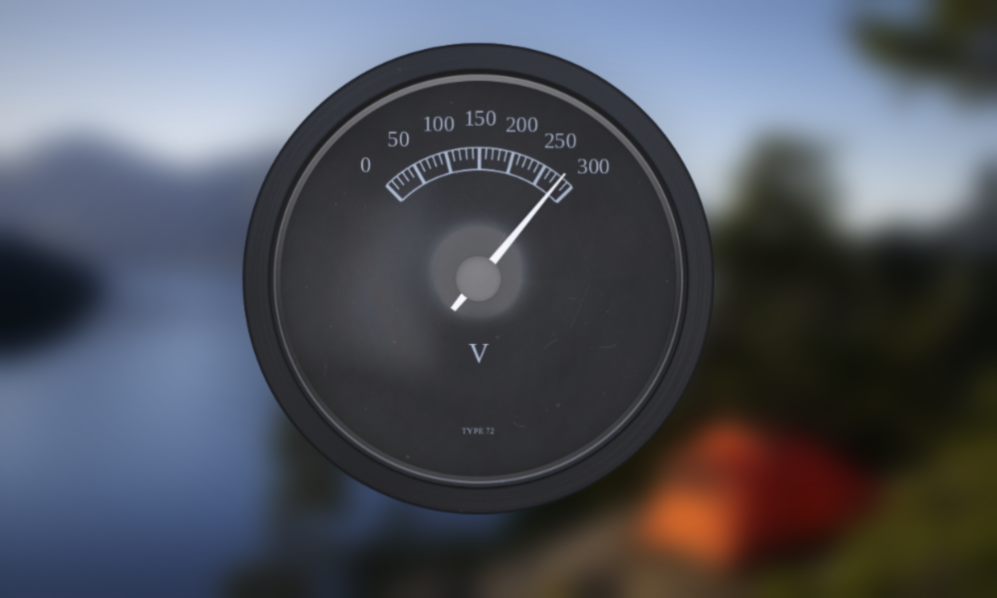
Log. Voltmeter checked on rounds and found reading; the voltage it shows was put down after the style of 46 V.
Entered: 280 V
